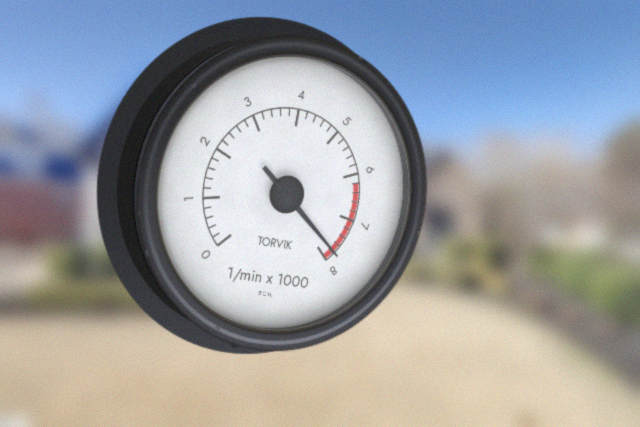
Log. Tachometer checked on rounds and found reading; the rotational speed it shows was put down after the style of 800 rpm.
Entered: 7800 rpm
